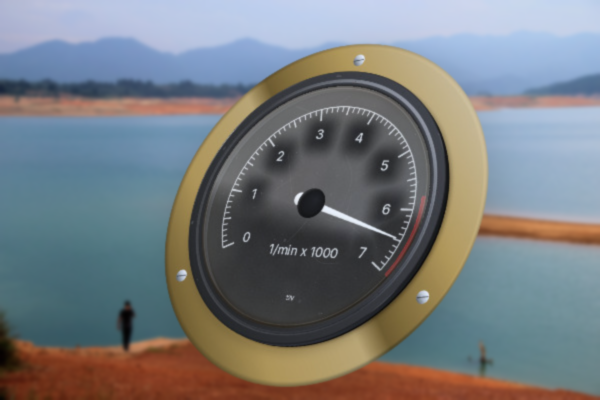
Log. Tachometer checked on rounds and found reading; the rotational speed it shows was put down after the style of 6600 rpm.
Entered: 6500 rpm
